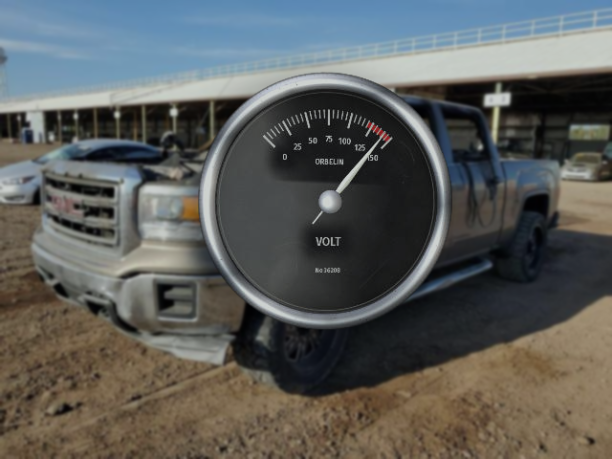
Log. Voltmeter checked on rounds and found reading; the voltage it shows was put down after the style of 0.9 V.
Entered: 140 V
